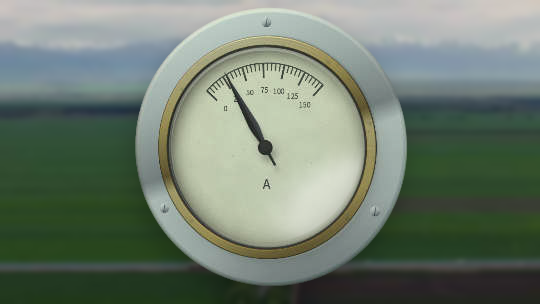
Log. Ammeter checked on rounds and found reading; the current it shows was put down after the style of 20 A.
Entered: 30 A
